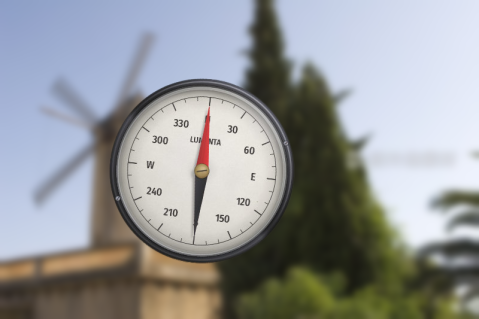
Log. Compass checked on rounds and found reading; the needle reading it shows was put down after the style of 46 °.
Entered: 0 °
